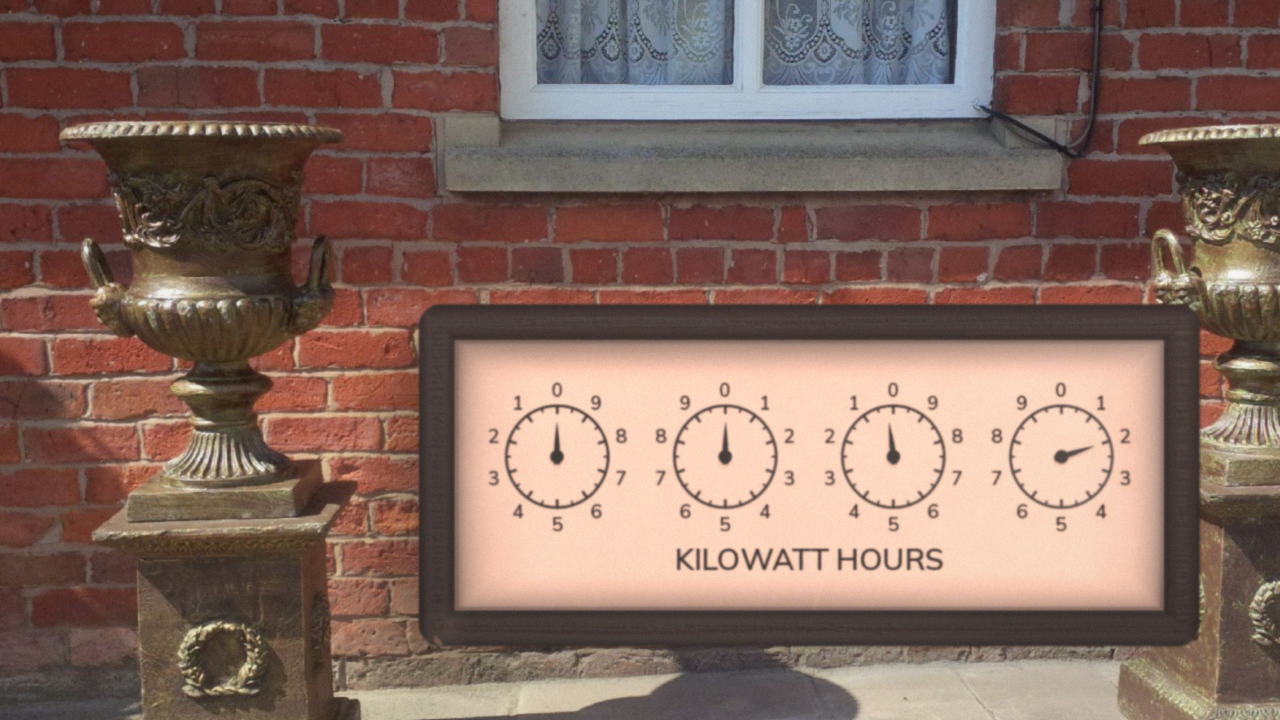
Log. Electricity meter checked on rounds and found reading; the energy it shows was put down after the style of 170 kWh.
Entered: 2 kWh
